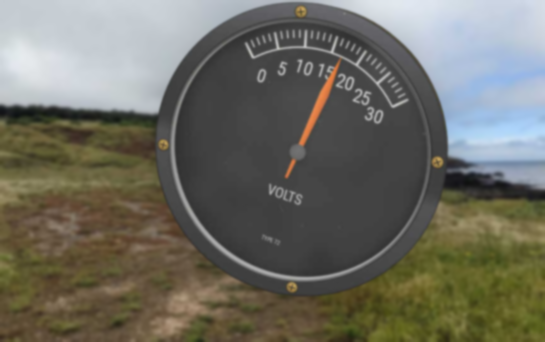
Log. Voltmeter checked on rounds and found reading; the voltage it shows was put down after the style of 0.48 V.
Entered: 17 V
